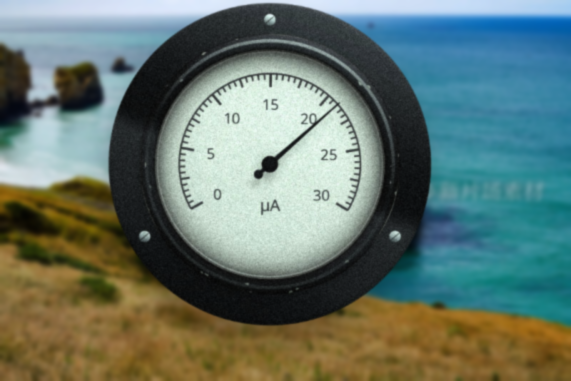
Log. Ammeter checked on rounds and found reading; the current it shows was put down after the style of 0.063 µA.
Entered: 21 µA
